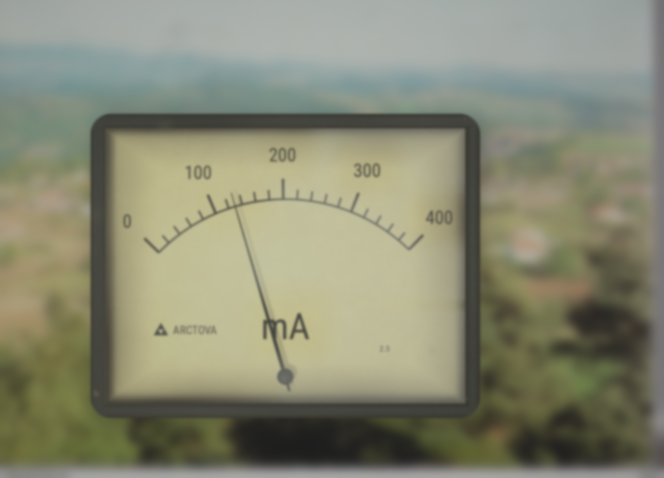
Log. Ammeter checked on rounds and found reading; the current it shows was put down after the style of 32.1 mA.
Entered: 130 mA
